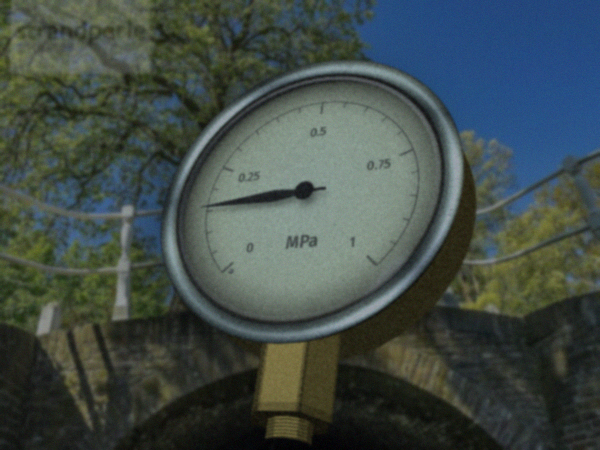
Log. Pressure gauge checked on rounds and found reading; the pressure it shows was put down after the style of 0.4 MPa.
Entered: 0.15 MPa
